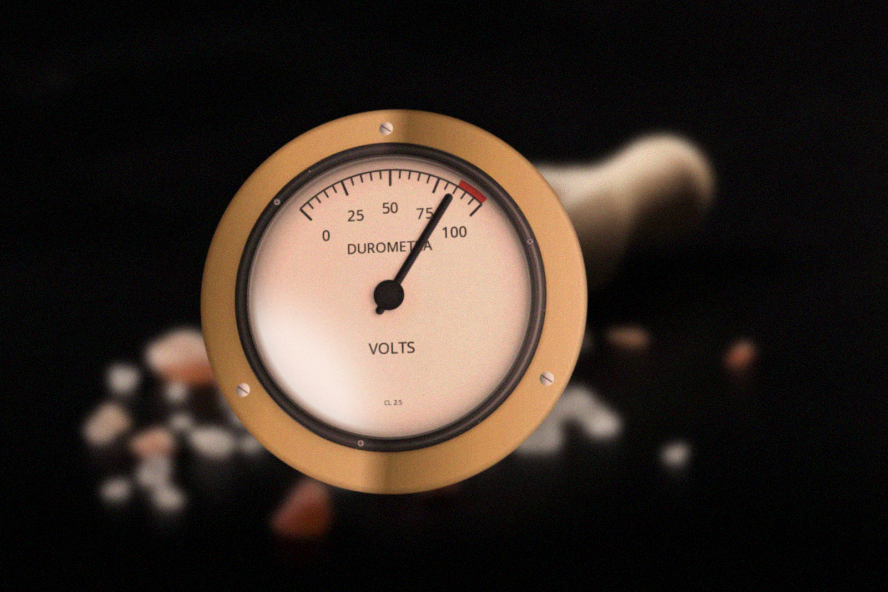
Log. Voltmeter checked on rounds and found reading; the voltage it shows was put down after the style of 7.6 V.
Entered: 85 V
